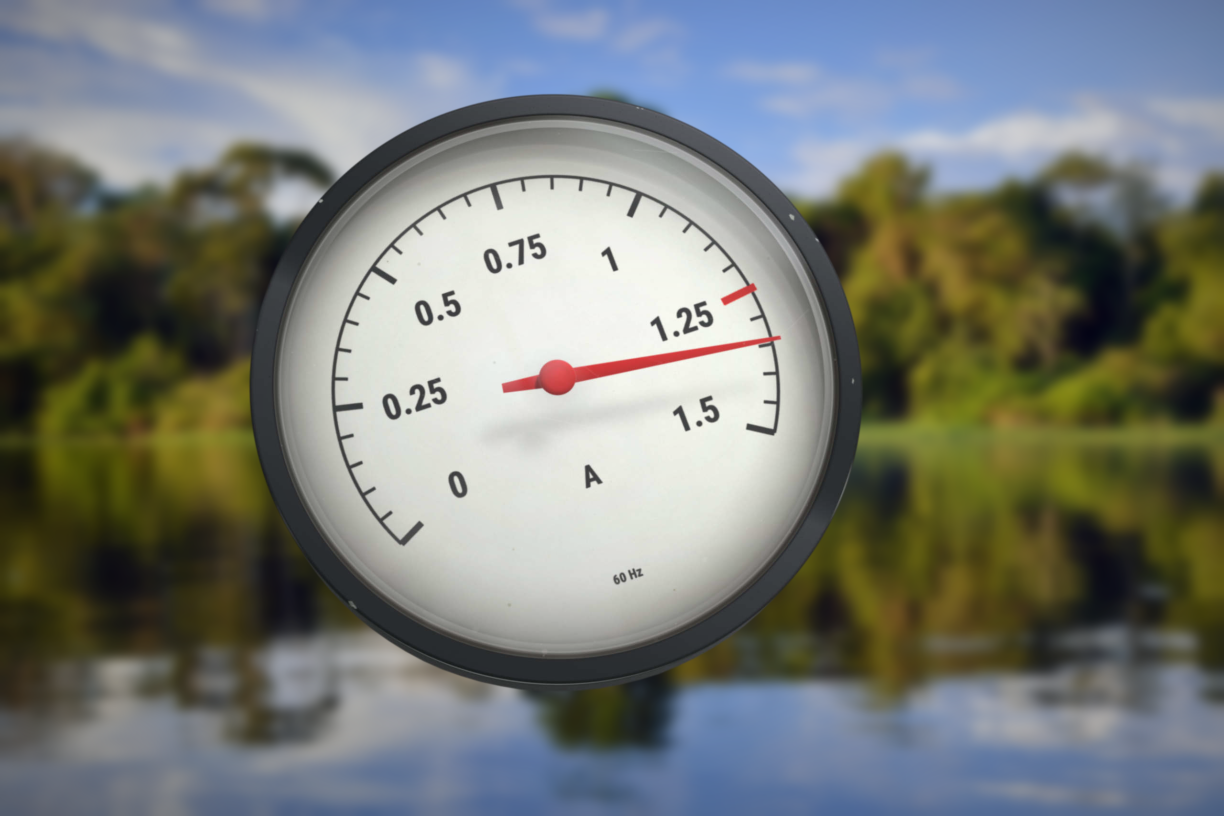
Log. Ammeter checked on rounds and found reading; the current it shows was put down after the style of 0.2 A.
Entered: 1.35 A
